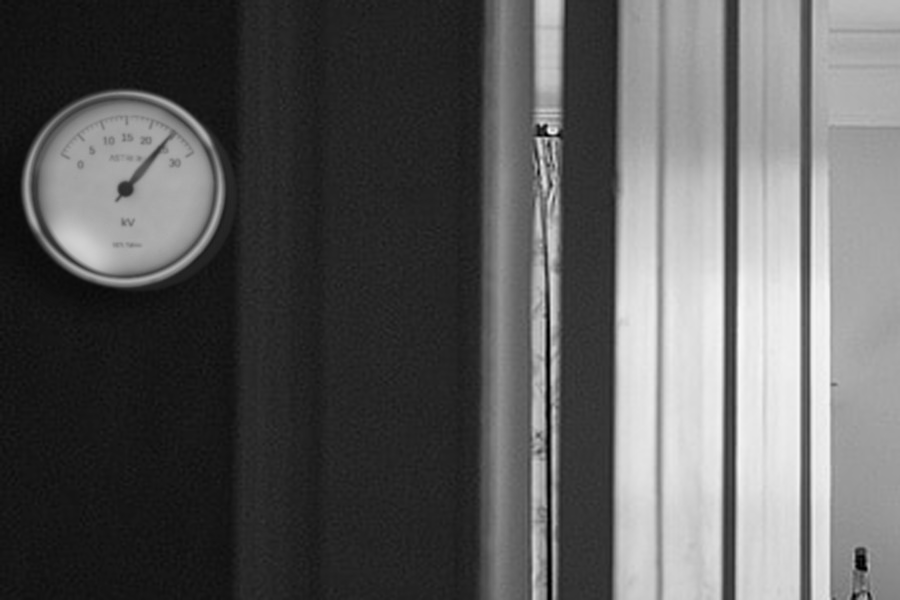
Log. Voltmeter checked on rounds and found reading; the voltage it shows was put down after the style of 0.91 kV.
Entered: 25 kV
